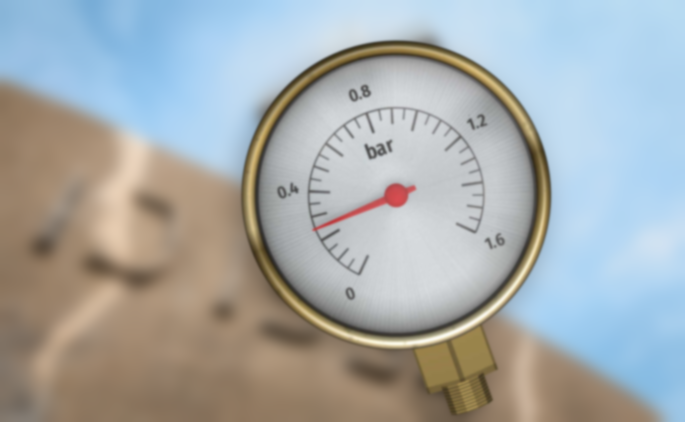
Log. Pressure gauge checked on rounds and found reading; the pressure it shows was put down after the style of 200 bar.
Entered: 0.25 bar
